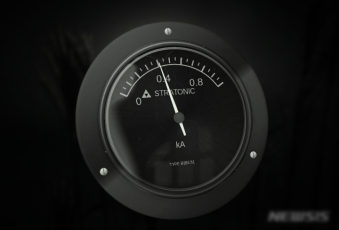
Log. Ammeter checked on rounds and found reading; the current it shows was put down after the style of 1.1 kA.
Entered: 0.4 kA
